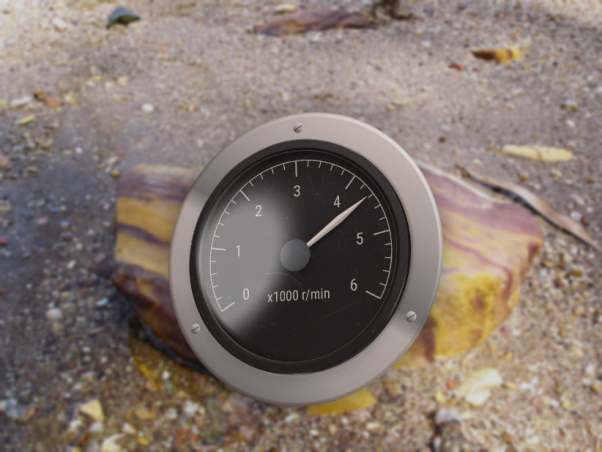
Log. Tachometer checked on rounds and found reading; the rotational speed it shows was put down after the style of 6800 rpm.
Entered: 4400 rpm
